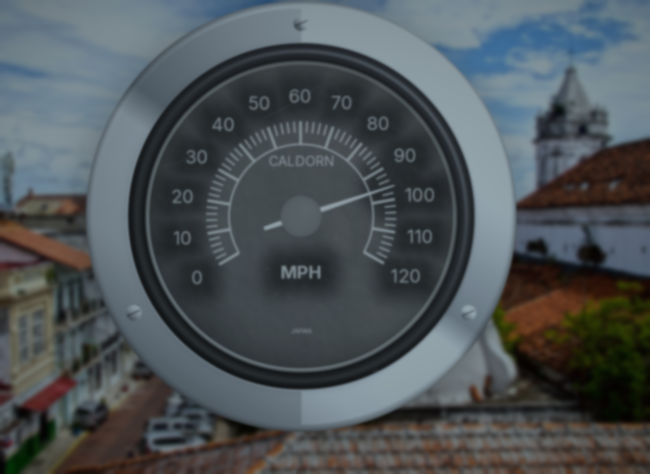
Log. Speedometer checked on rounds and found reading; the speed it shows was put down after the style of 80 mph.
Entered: 96 mph
